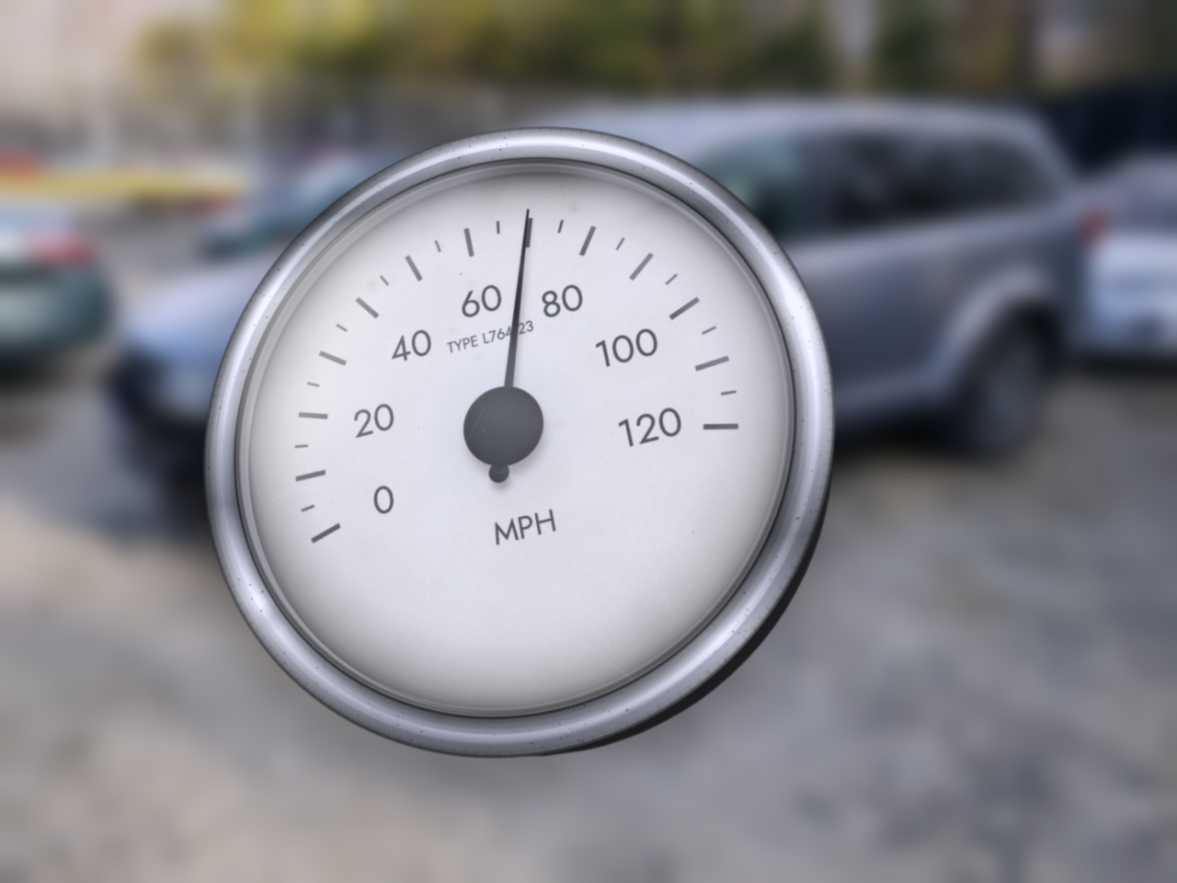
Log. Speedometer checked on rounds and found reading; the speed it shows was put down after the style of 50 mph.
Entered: 70 mph
